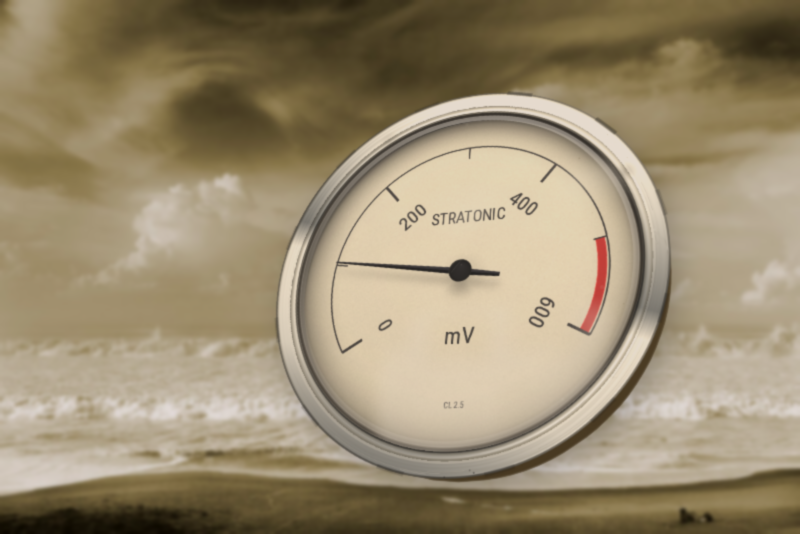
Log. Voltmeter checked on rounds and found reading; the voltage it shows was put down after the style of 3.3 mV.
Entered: 100 mV
